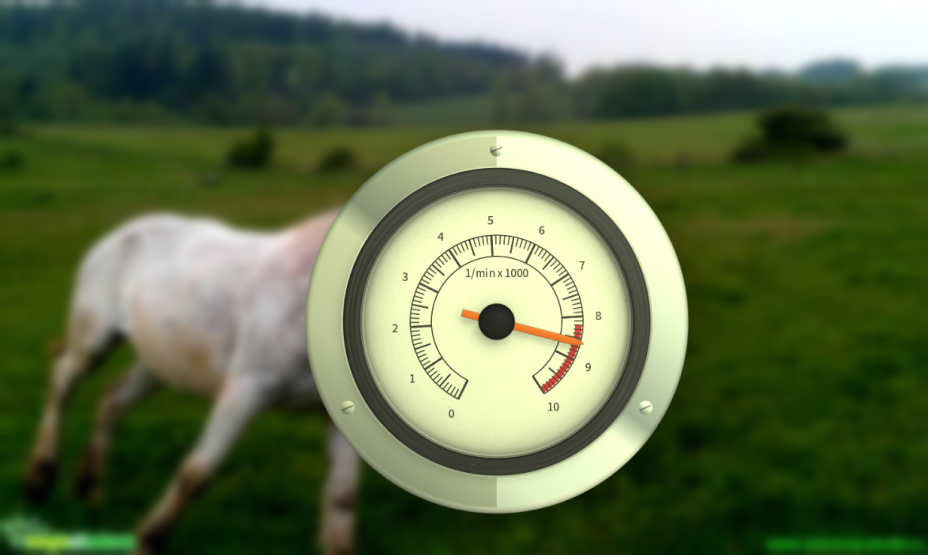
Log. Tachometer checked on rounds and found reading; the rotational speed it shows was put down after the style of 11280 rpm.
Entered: 8600 rpm
